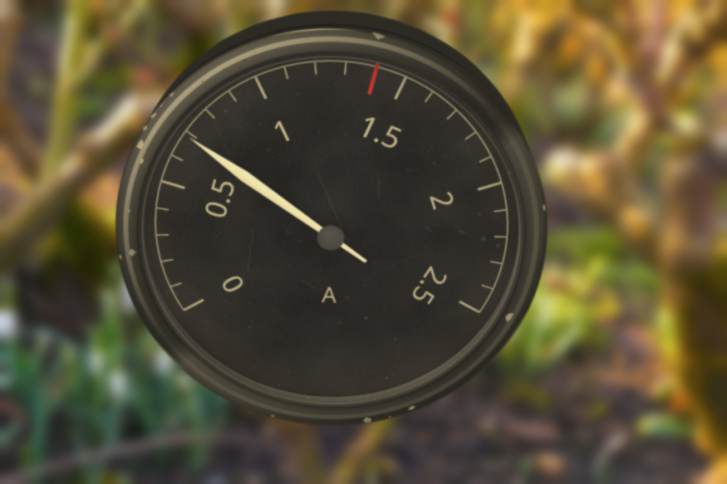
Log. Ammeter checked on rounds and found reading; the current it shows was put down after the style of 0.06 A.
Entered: 0.7 A
